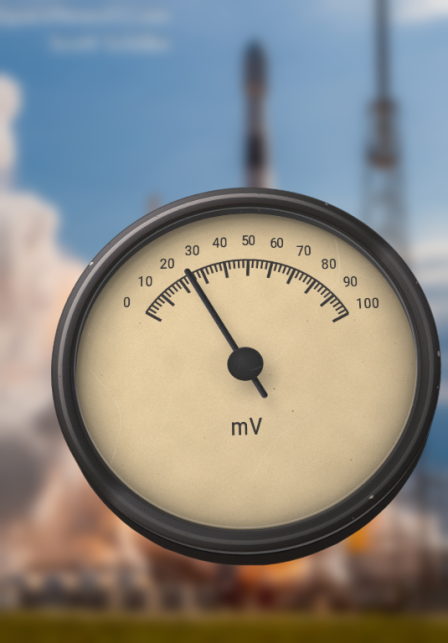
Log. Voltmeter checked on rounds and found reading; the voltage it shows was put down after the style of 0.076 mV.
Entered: 24 mV
